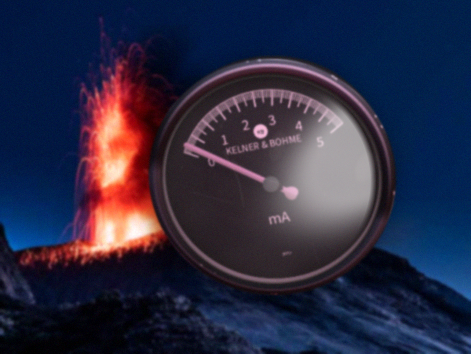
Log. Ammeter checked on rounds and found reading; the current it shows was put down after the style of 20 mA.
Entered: 0.25 mA
